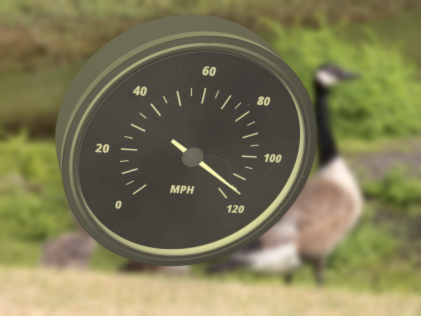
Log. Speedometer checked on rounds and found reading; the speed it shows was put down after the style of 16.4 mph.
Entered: 115 mph
